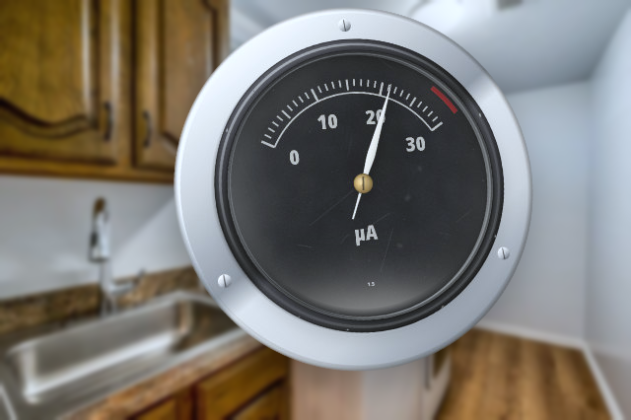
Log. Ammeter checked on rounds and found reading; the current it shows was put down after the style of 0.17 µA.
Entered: 21 µA
